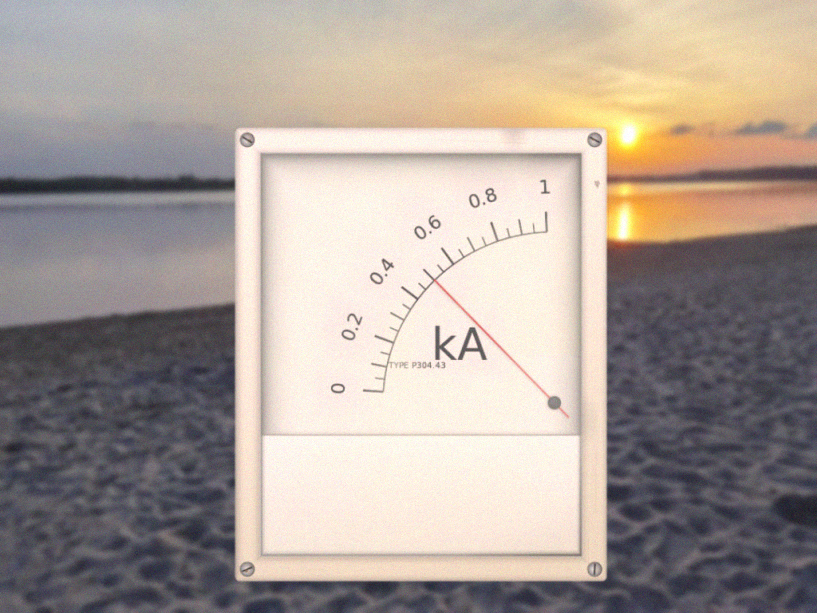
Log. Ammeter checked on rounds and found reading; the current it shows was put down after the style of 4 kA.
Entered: 0.5 kA
